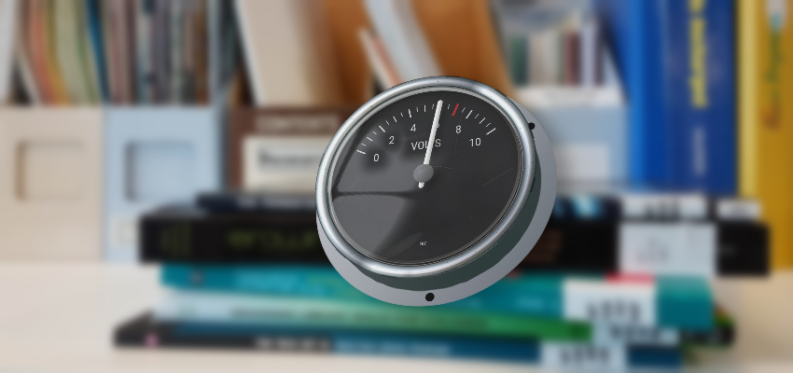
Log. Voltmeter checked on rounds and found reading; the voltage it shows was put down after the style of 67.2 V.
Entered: 6 V
